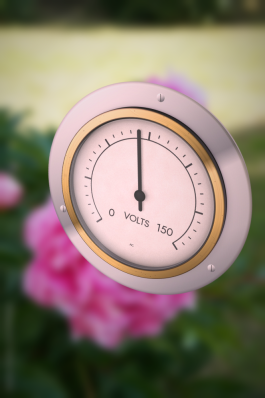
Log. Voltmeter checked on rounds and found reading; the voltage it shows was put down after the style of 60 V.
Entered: 70 V
